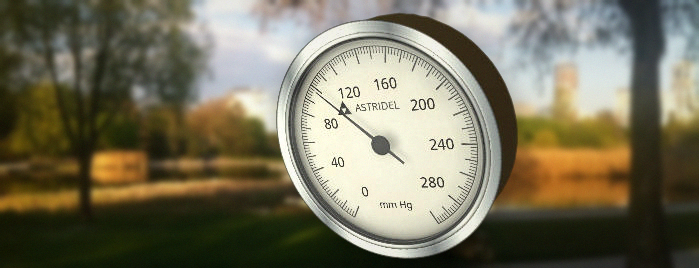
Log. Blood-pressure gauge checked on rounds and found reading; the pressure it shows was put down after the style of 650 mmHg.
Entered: 100 mmHg
